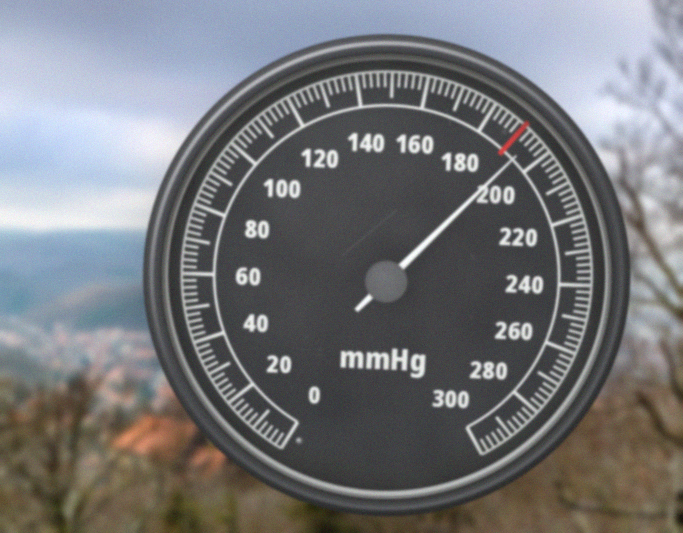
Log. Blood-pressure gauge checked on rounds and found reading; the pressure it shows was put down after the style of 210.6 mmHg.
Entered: 194 mmHg
